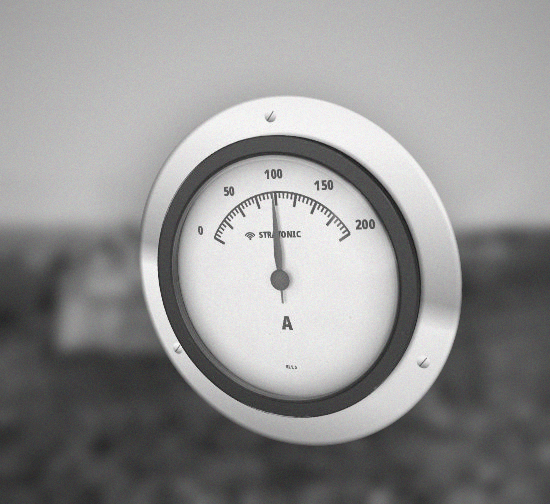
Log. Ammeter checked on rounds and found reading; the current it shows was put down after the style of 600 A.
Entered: 100 A
